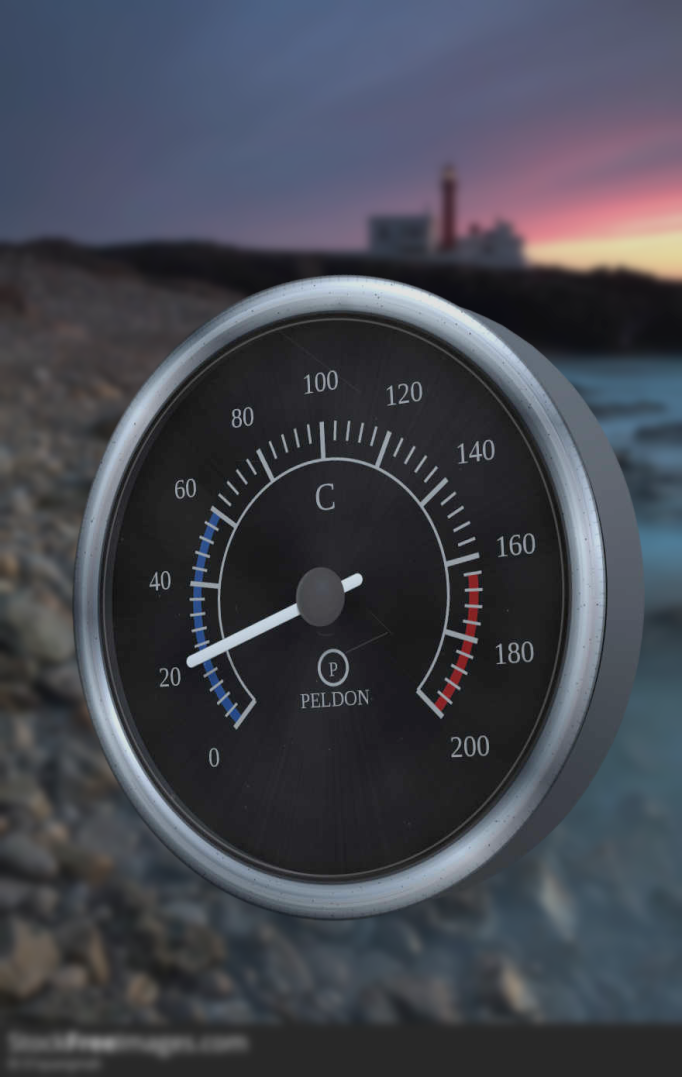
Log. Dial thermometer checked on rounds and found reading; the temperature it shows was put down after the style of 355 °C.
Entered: 20 °C
